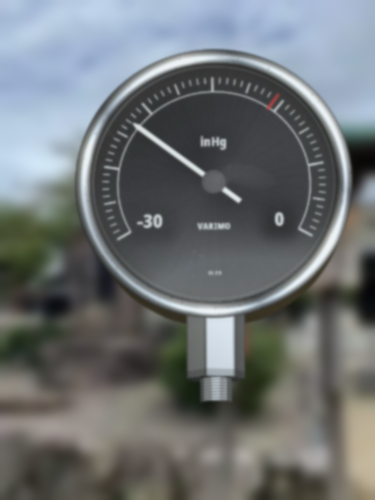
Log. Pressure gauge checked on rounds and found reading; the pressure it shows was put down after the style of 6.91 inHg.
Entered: -21.5 inHg
